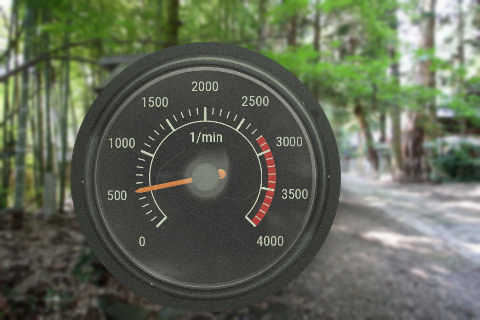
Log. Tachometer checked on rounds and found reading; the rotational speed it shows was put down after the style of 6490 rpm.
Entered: 500 rpm
